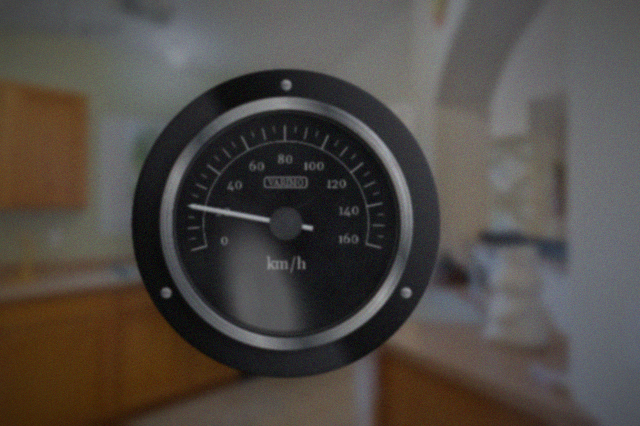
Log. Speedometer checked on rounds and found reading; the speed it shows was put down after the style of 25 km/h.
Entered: 20 km/h
